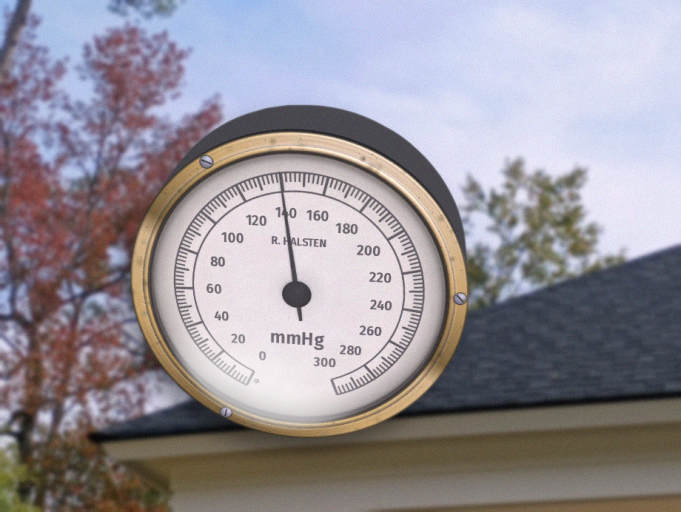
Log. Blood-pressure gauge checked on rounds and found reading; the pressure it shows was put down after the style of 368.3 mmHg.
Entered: 140 mmHg
